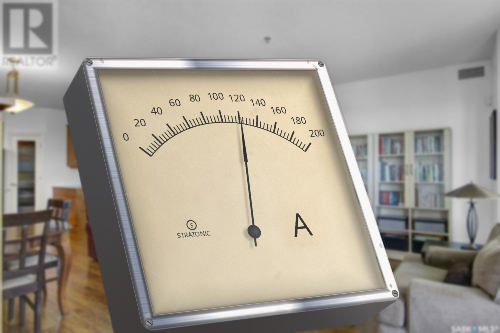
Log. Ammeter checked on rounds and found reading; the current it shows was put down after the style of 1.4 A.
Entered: 120 A
